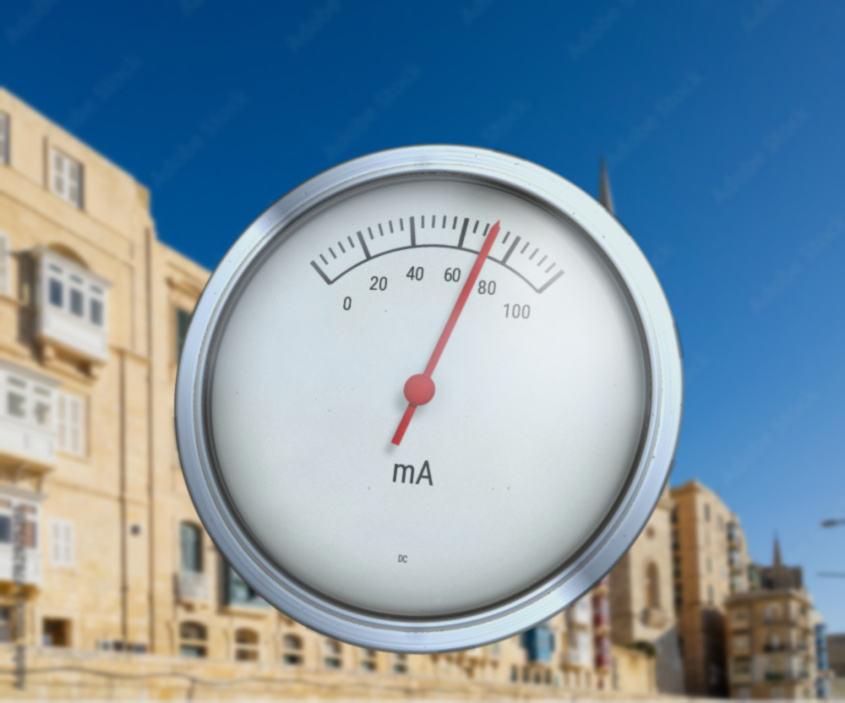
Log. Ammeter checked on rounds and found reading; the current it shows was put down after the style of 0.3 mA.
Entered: 72 mA
